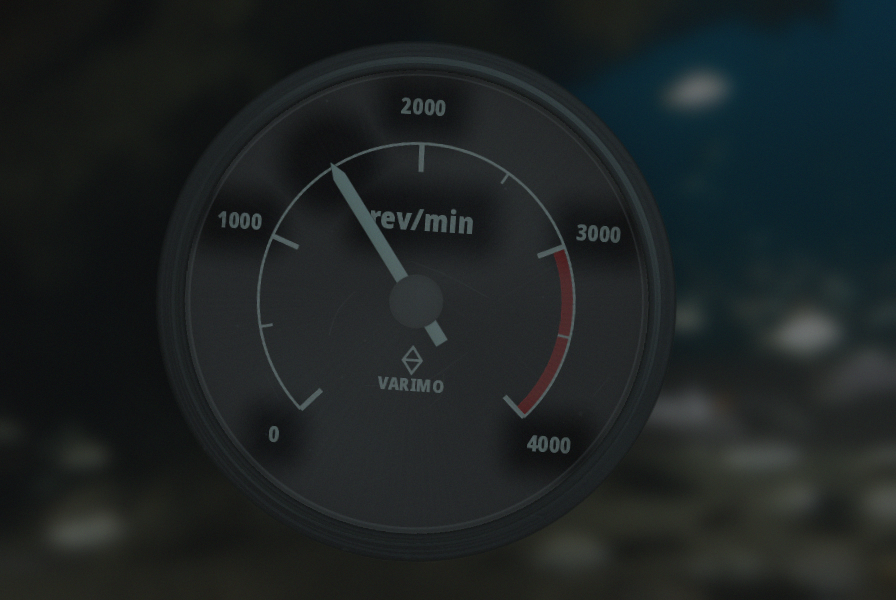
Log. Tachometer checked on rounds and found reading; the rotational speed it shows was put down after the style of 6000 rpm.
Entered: 1500 rpm
